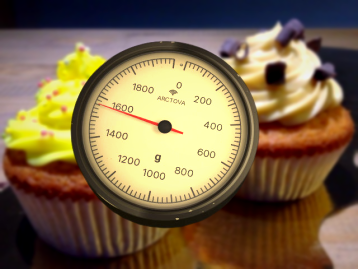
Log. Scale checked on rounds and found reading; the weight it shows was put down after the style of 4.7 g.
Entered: 1560 g
